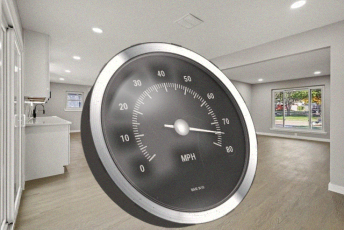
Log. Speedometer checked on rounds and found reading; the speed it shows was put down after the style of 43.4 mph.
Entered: 75 mph
